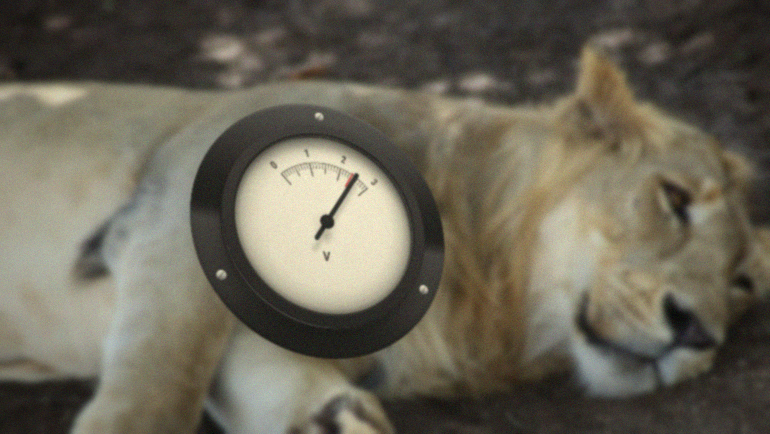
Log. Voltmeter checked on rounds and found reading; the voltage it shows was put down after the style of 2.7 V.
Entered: 2.5 V
